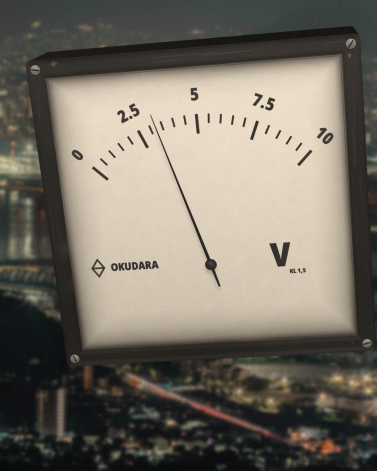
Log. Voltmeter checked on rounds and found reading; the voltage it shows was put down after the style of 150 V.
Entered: 3.25 V
